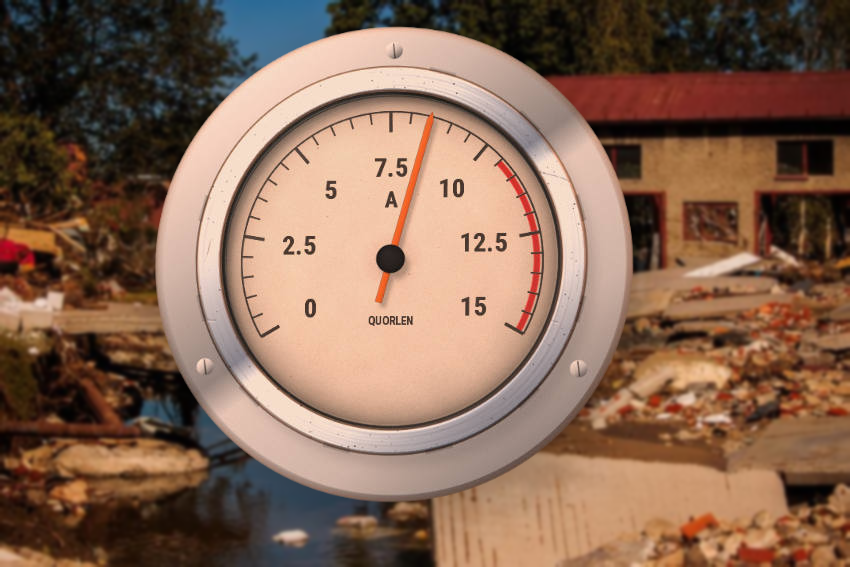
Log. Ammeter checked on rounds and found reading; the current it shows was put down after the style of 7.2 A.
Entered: 8.5 A
